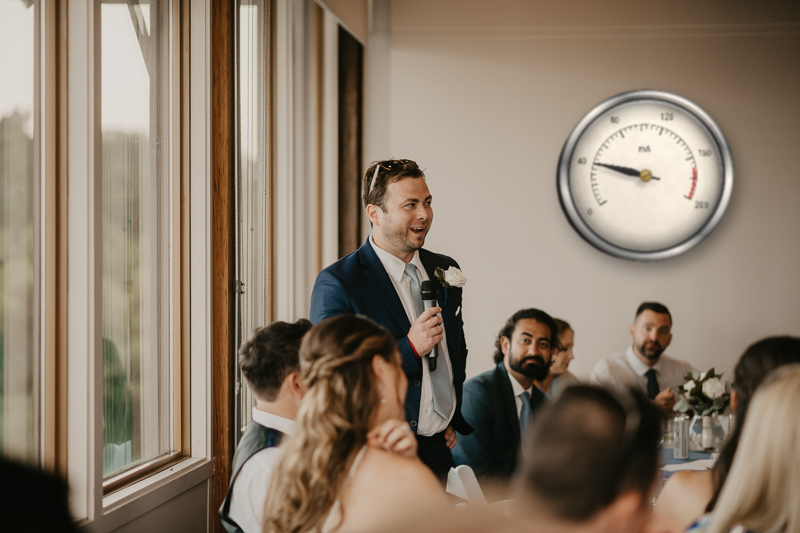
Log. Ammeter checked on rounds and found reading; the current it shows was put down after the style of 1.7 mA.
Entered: 40 mA
